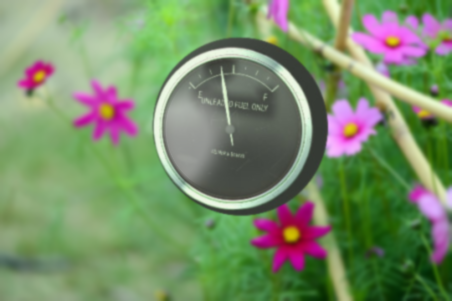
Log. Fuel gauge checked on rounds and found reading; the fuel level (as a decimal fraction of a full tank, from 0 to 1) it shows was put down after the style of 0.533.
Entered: 0.375
